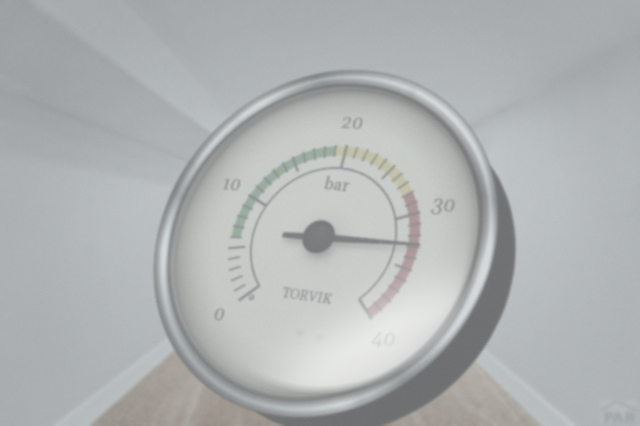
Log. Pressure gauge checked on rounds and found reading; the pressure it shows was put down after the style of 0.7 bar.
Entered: 33 bar
